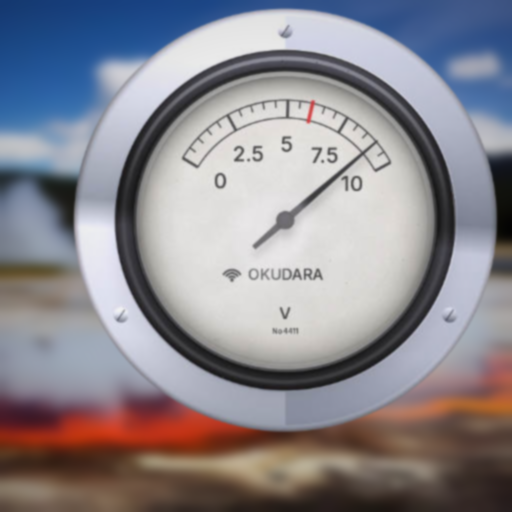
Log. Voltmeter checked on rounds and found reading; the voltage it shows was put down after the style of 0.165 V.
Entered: 9 V
